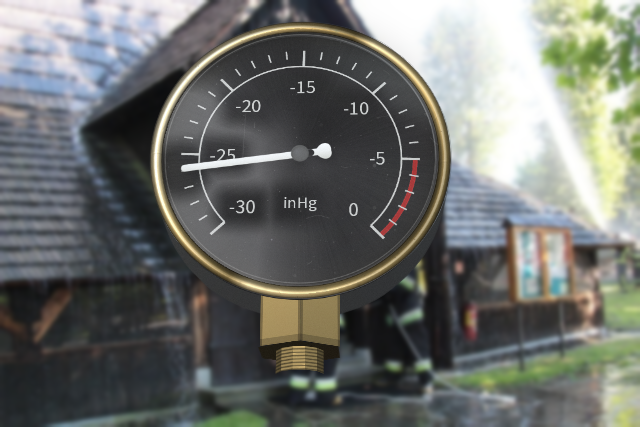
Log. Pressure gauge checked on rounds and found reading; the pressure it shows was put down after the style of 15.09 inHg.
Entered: -26 inHg
